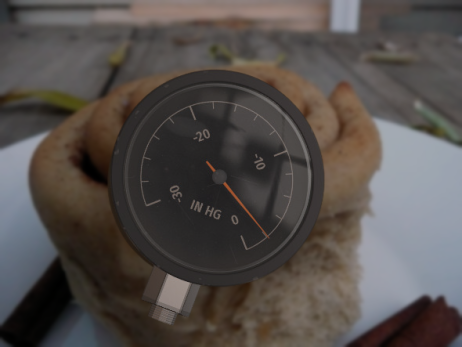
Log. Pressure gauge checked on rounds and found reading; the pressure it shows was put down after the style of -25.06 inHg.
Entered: -2 inHg
